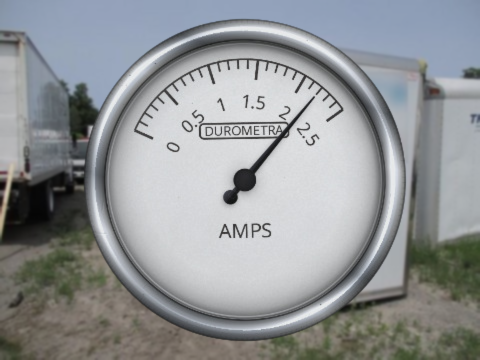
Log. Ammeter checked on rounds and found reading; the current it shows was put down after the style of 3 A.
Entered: 2.2 A
